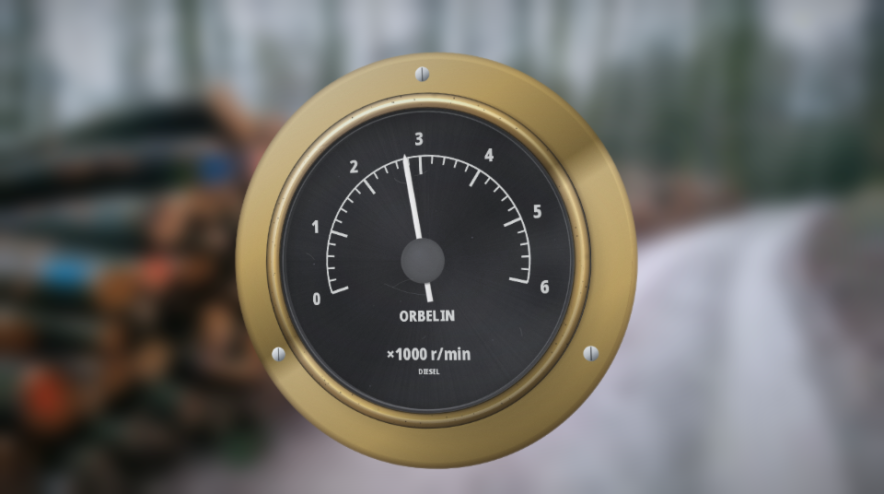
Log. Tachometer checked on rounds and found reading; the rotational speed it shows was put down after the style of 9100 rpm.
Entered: 2800 rpm
